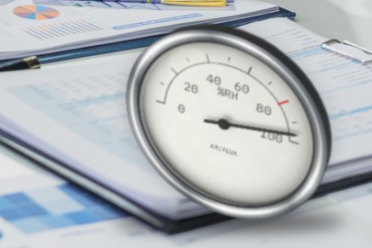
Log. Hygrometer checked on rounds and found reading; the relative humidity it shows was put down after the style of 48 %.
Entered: 95 %
